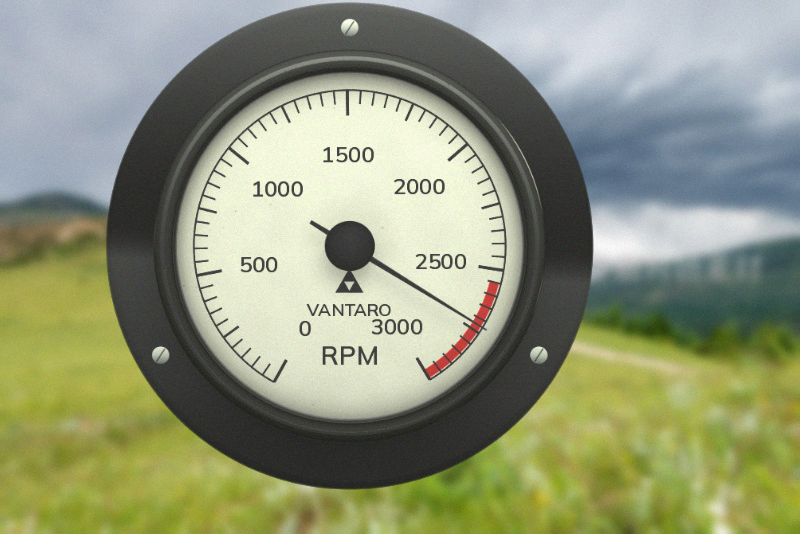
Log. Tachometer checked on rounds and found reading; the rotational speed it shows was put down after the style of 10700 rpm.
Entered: 2725 rpm
